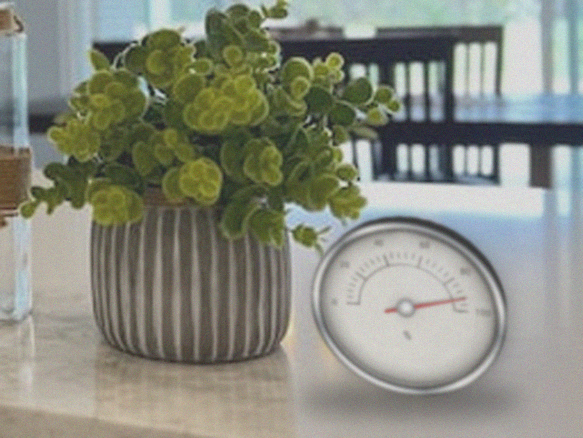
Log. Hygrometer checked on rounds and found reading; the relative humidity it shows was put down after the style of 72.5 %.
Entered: 92 %
